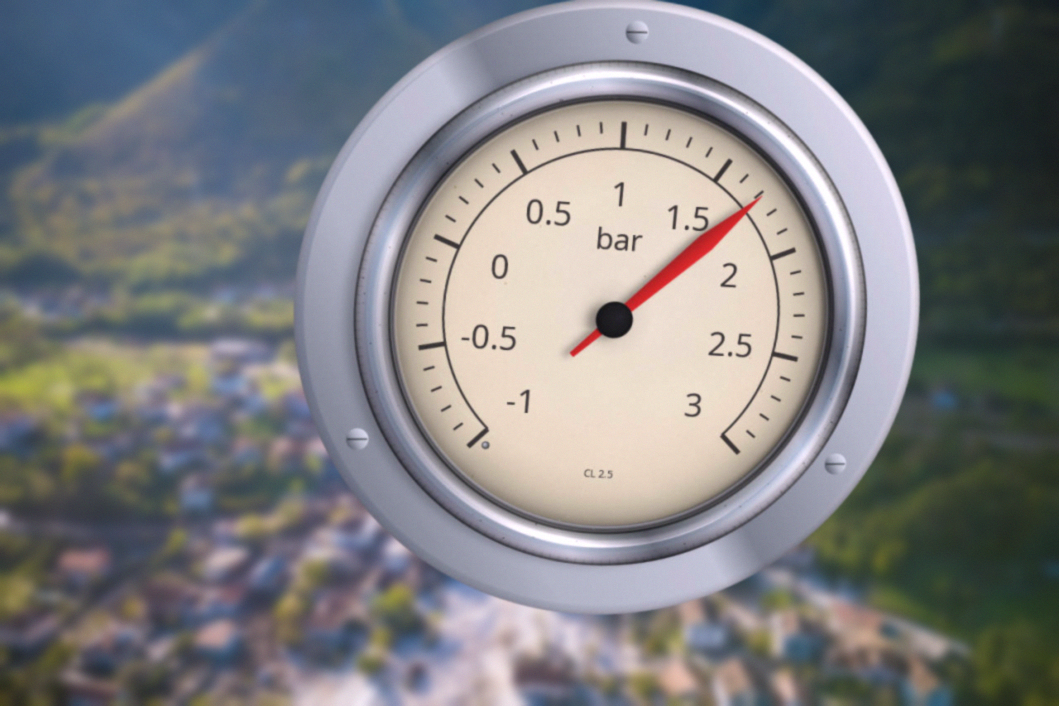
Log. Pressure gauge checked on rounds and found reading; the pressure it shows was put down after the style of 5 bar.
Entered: 1.7 bar
